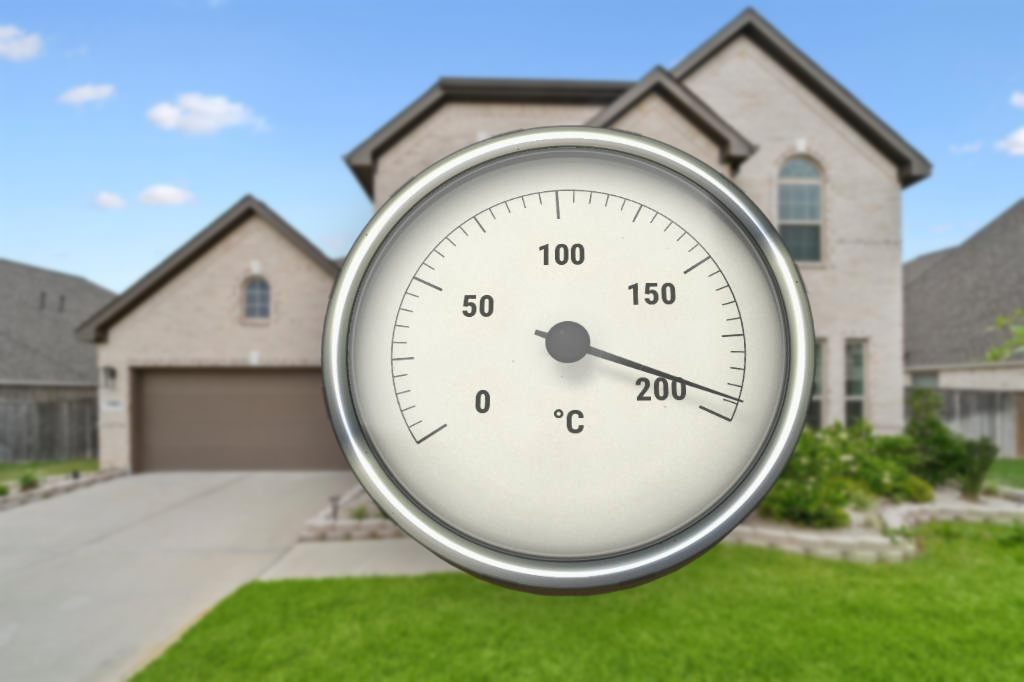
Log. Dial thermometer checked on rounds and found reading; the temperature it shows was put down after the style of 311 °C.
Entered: 195 °C
